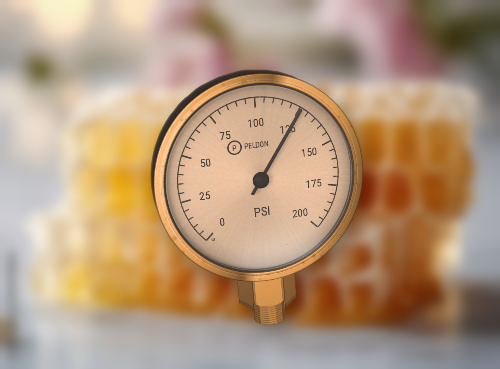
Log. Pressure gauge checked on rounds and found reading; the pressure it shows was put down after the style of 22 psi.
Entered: 125 psi
